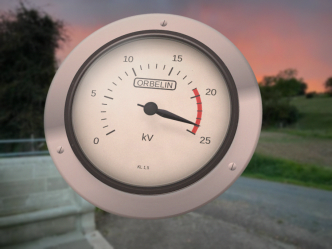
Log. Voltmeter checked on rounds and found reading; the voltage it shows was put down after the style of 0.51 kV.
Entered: 24 kV
